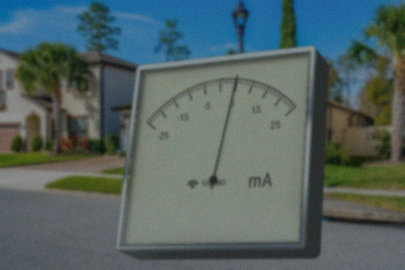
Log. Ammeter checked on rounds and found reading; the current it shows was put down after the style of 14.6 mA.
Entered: 5 mA
